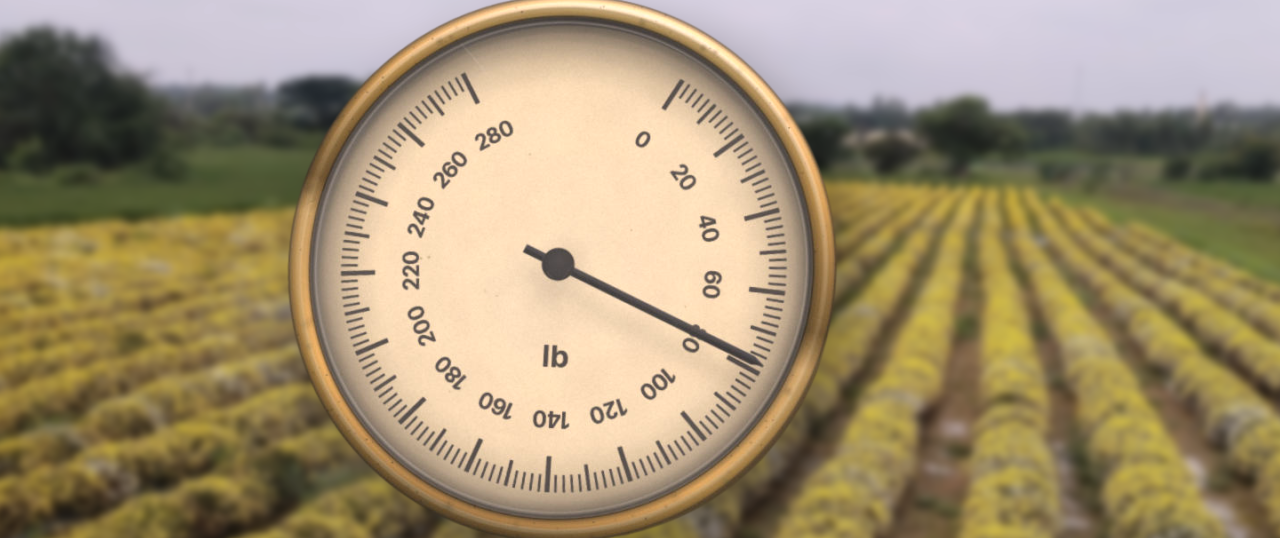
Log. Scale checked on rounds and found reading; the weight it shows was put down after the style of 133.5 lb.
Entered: 78 lb
